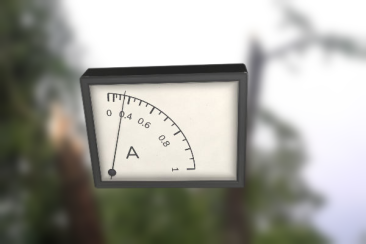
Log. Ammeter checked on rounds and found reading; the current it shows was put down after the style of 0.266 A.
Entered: 0.35 A
